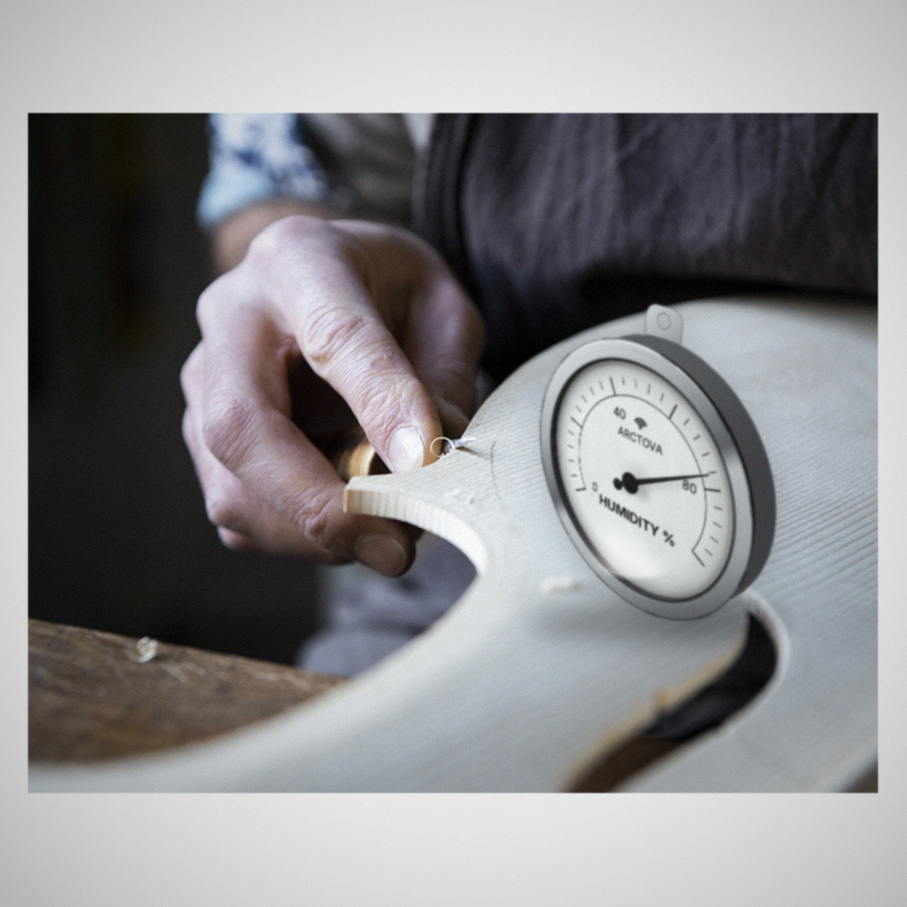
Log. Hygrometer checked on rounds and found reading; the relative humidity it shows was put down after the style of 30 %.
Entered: 76 %
